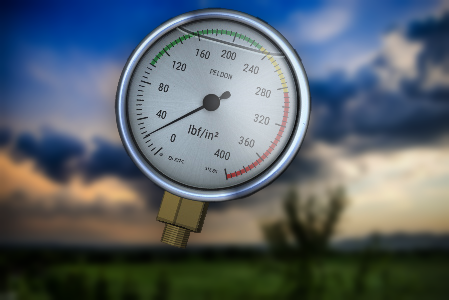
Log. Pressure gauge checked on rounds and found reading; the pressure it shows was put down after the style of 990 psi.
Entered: 20 psi
